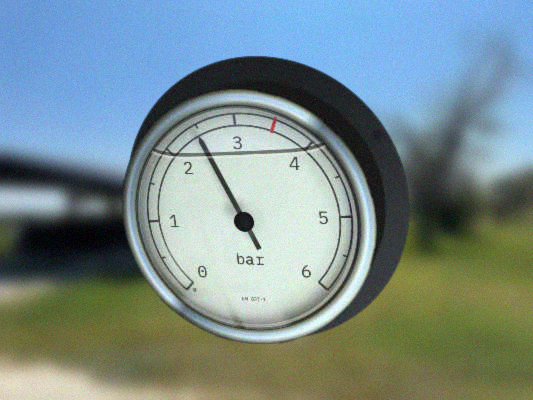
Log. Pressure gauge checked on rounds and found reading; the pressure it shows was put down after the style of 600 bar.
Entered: 2.5 bar
